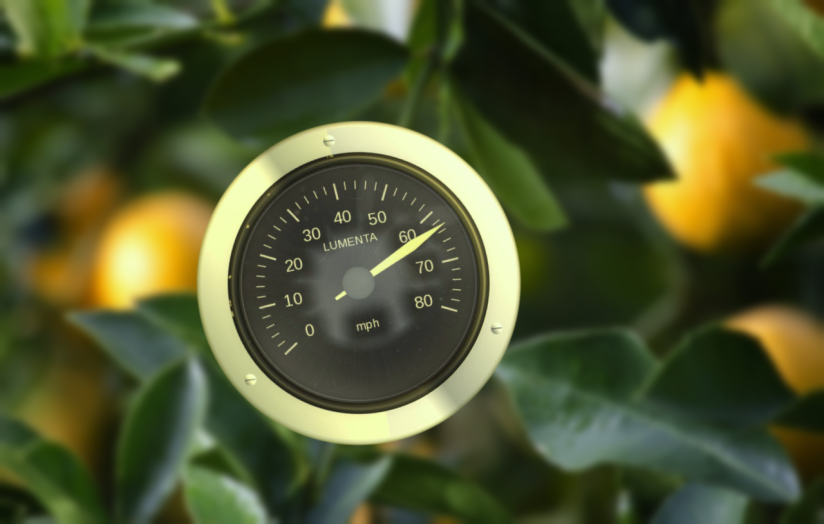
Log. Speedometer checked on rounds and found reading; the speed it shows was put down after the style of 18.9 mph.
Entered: 63 mph
